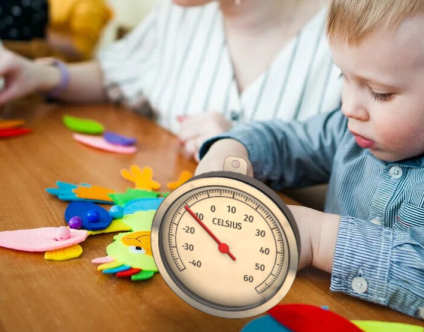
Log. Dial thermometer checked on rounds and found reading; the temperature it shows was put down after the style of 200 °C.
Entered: -10 °C
